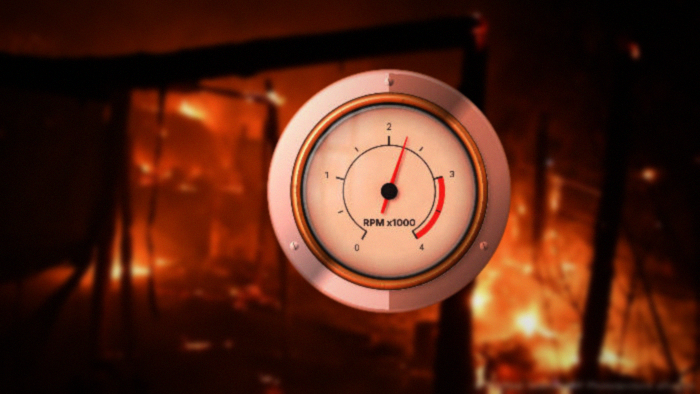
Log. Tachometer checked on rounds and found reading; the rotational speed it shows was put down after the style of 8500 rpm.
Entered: 2250 rpm
